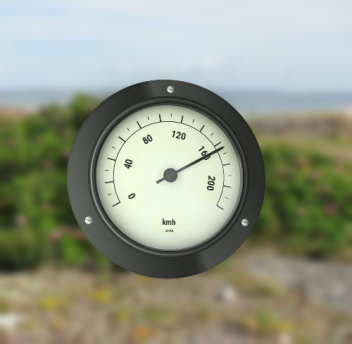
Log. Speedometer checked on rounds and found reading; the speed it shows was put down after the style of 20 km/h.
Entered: 165 km/h
